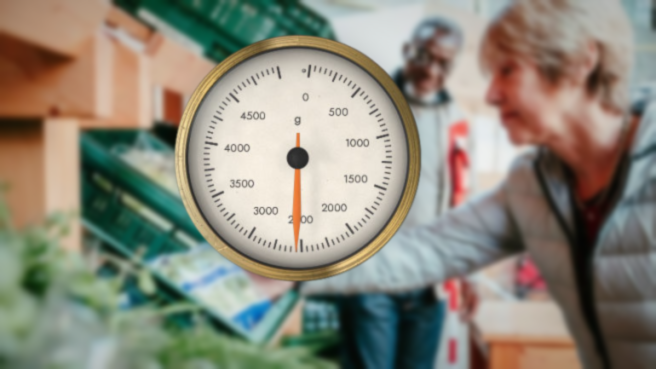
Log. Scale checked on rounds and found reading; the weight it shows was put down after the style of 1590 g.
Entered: 2550 g
